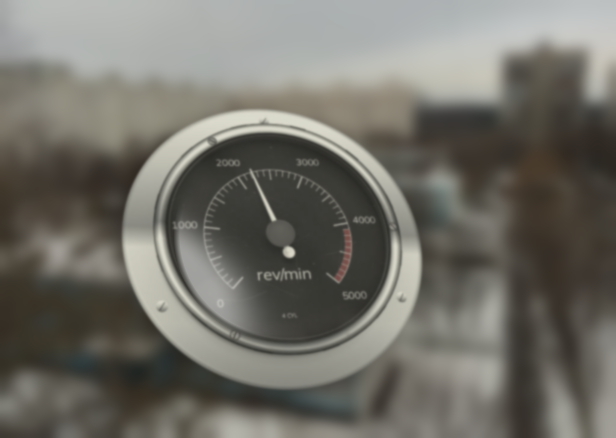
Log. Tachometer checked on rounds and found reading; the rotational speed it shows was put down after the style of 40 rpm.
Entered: 2200 rpm
